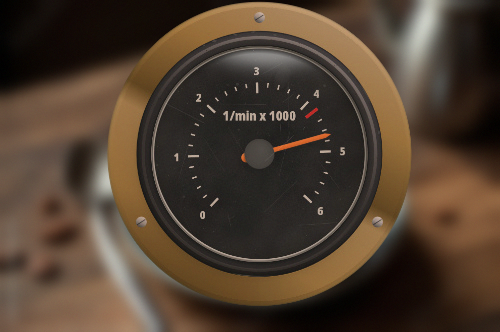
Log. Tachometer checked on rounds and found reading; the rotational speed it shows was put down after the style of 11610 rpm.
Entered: 4700 rpm
